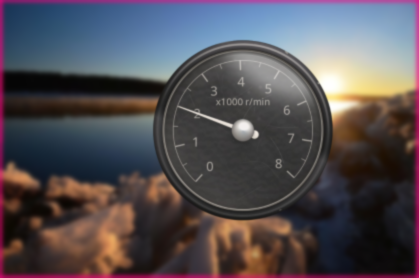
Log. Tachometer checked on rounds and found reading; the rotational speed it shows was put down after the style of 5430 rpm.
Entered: 2000 rpm
